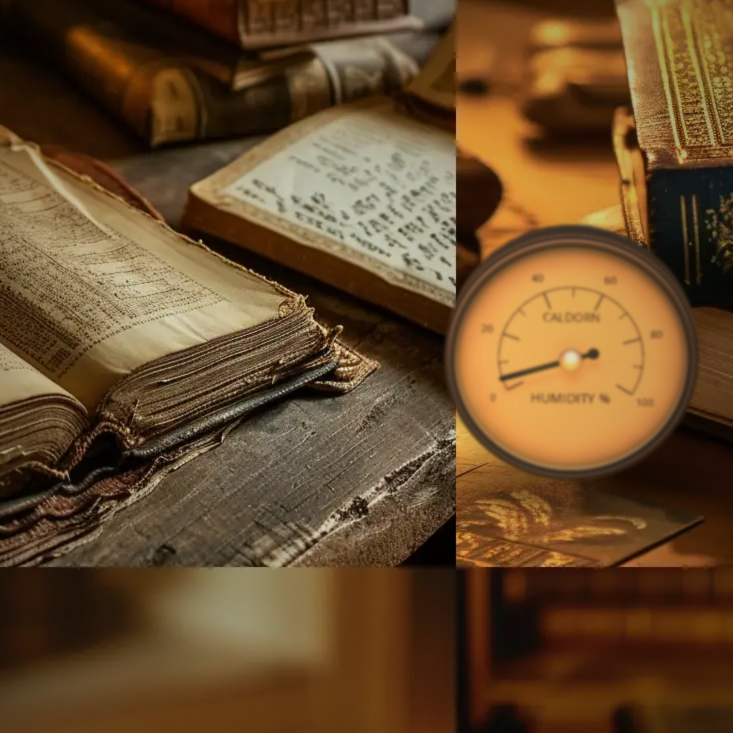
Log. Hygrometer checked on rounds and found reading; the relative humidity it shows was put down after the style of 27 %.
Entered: 5 %
